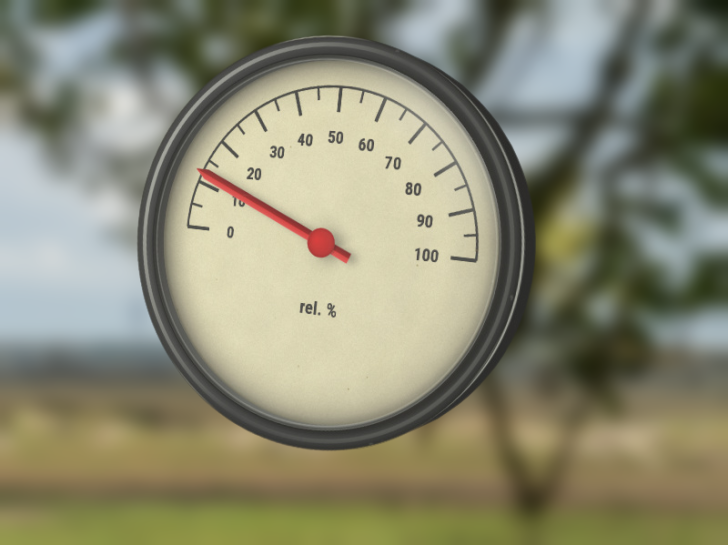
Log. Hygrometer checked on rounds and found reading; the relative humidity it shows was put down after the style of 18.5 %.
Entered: 12.5 %
